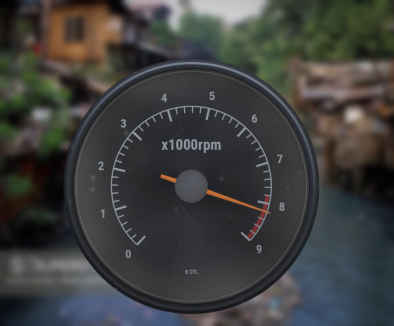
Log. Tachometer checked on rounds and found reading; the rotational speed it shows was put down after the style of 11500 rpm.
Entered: 8200 rpm
